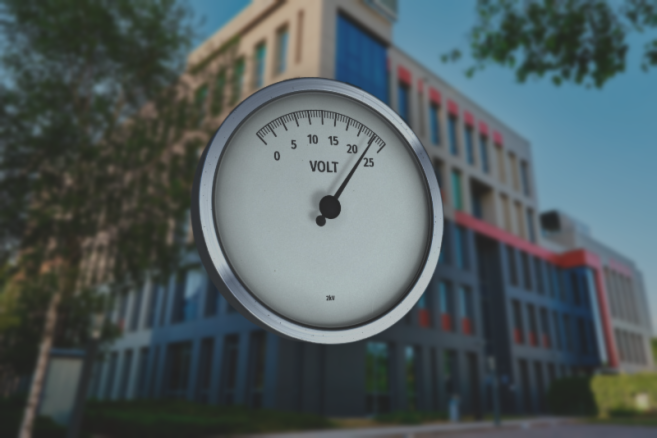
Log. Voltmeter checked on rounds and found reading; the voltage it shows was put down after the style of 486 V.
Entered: 22.5 V
